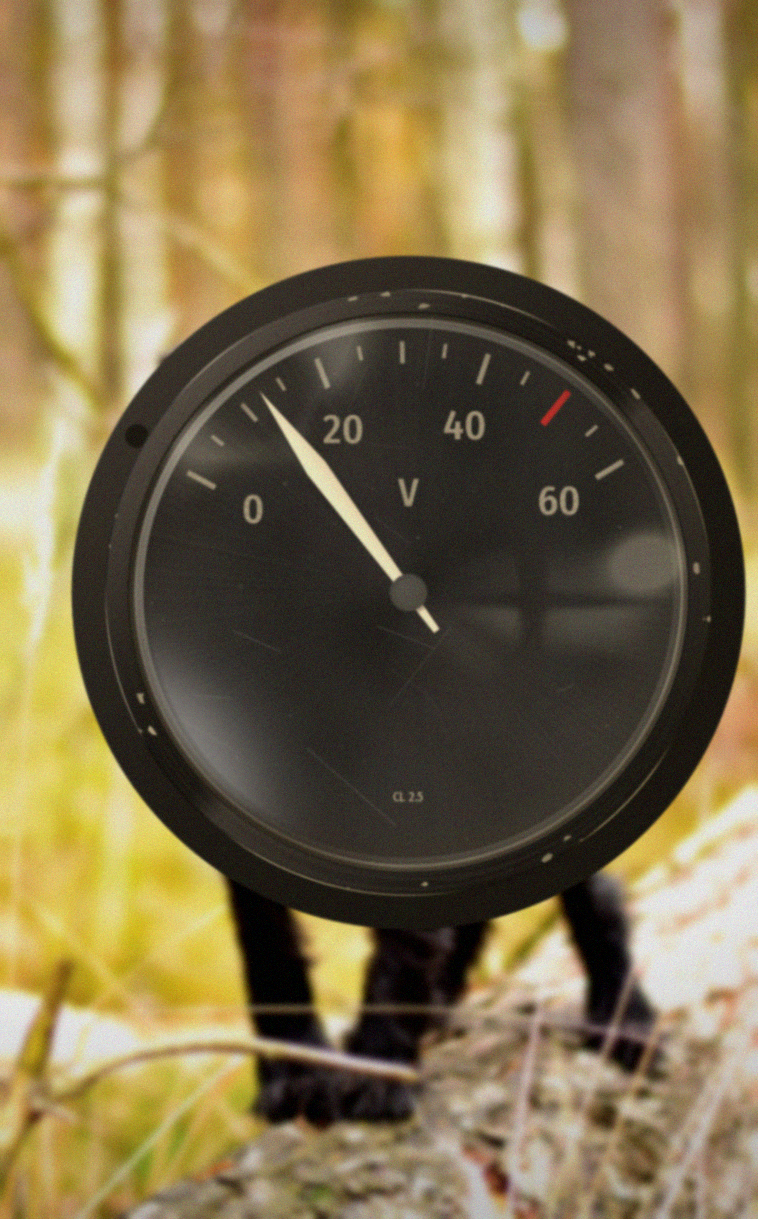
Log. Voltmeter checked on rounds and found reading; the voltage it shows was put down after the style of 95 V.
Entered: 12.5 V
